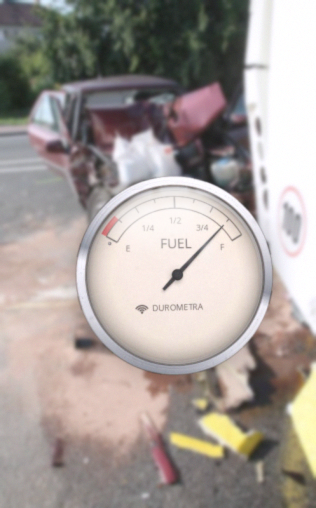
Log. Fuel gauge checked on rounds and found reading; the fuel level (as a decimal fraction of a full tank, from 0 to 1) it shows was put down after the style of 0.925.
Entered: 0.875
